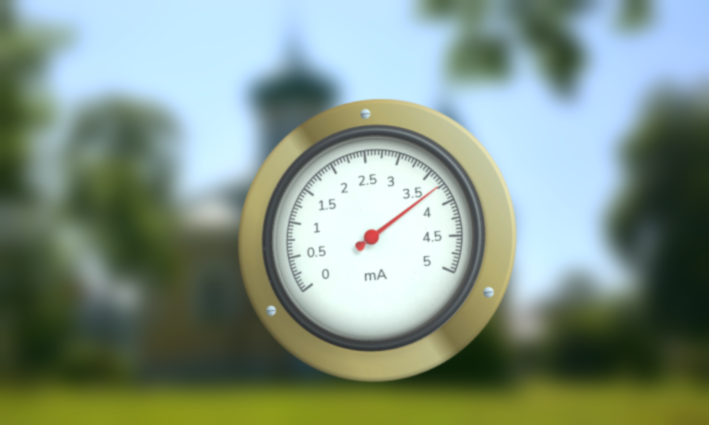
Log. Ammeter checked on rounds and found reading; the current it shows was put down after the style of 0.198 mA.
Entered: 3.75 mA
